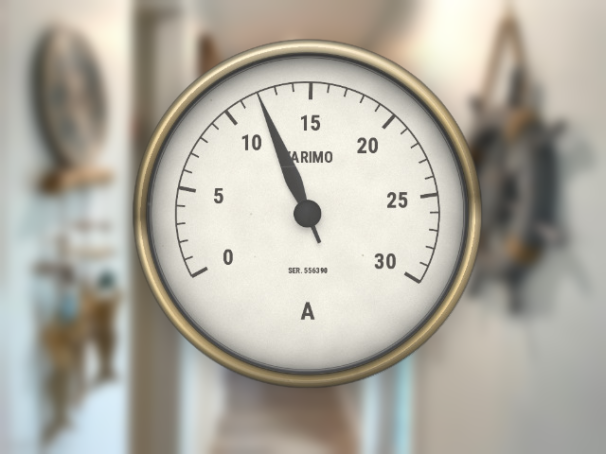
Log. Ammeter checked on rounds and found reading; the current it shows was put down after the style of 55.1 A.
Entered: 12 A
